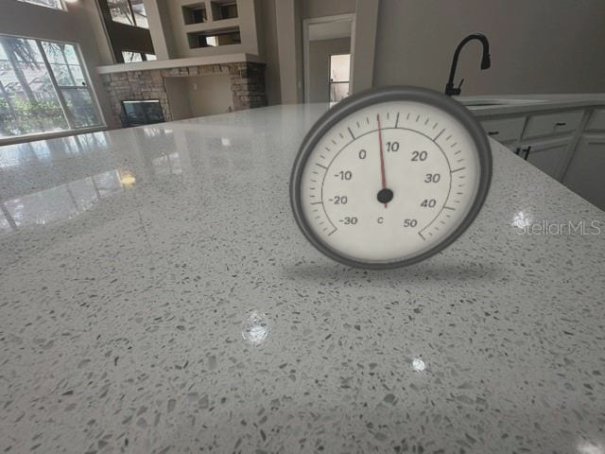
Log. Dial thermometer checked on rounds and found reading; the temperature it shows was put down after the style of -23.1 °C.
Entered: 6 °C
